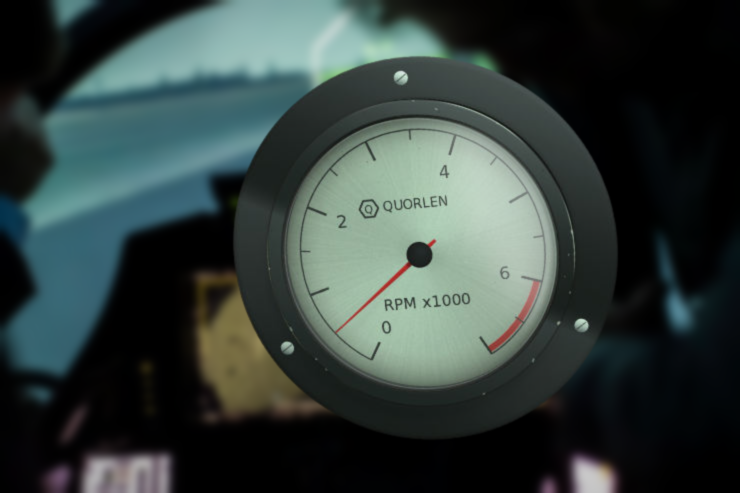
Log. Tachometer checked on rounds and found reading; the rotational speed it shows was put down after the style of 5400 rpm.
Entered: 500 rpm
